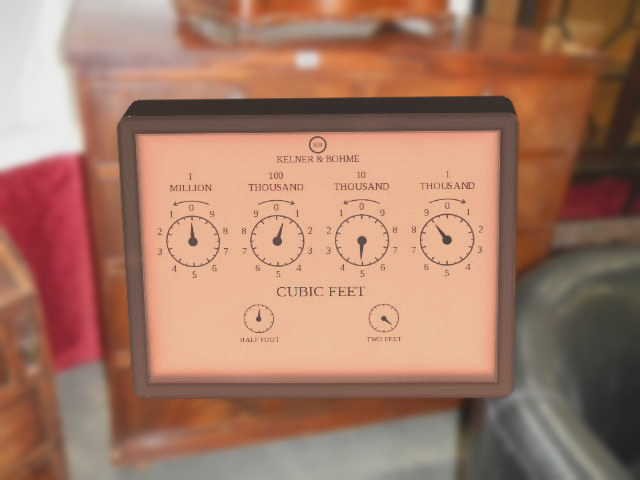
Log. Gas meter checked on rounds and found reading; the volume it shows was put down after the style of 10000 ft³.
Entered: 4900 ft³
